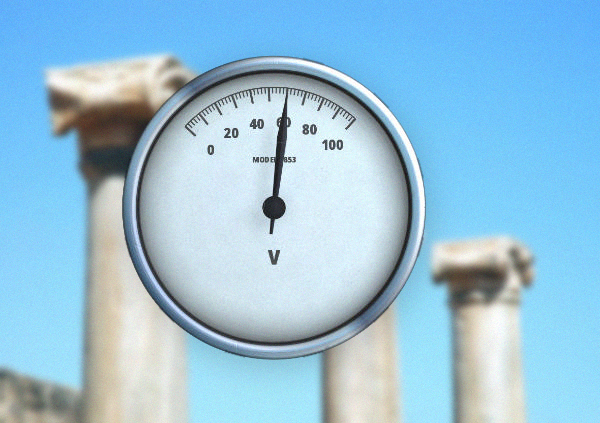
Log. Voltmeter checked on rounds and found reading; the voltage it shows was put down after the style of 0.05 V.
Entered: 60 V
